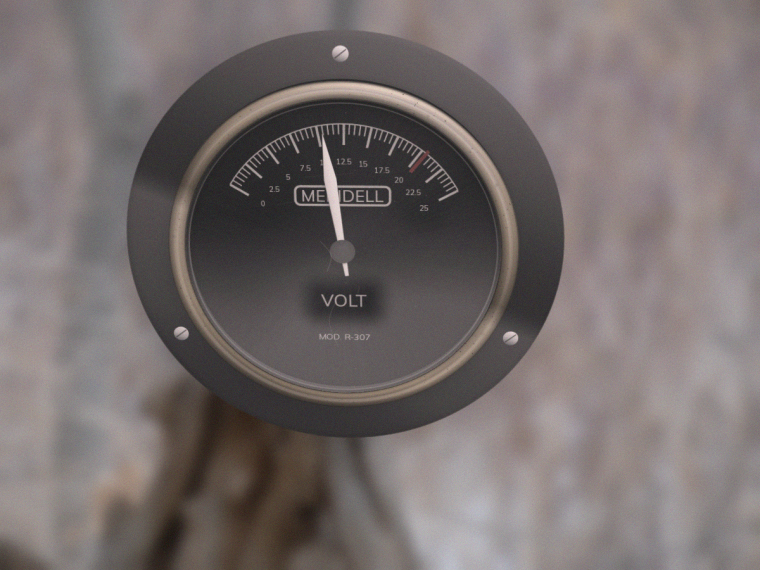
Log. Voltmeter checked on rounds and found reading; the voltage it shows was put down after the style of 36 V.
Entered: 10.5 V
